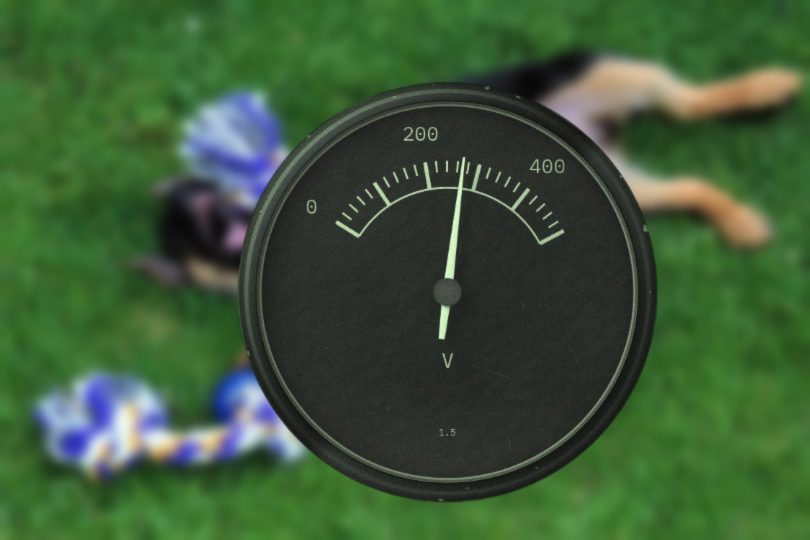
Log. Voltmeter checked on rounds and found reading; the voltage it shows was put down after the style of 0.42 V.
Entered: 270 V
